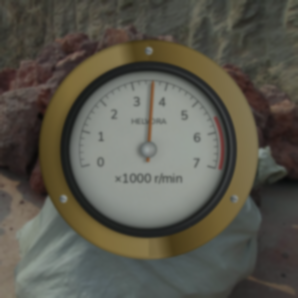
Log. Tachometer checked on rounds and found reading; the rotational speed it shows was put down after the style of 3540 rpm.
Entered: 3600 rpm
